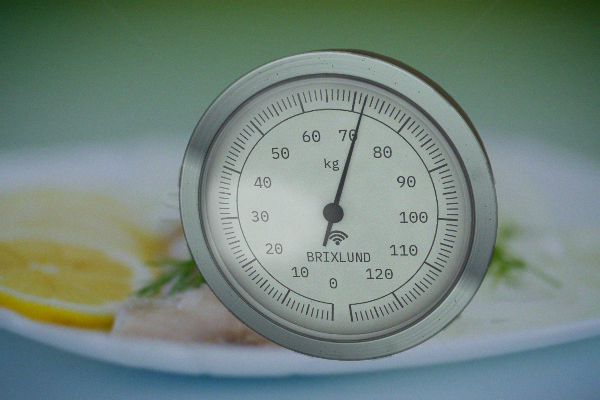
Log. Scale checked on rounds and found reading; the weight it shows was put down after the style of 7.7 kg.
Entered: 72 kg
